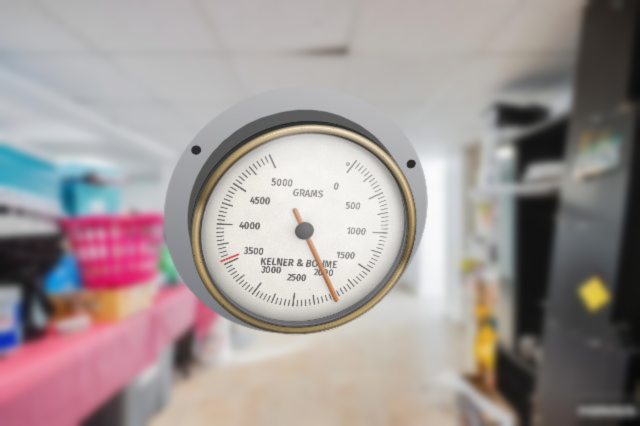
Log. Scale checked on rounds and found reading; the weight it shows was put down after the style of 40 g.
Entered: 2000 g
